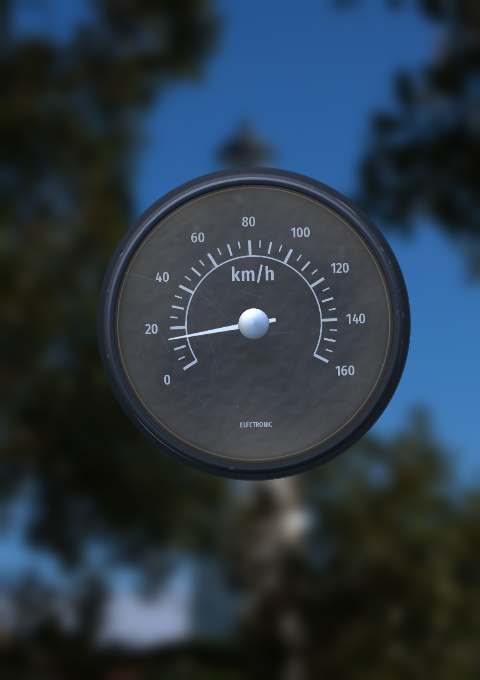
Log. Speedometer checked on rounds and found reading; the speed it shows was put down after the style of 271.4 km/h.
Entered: 15 km/h
